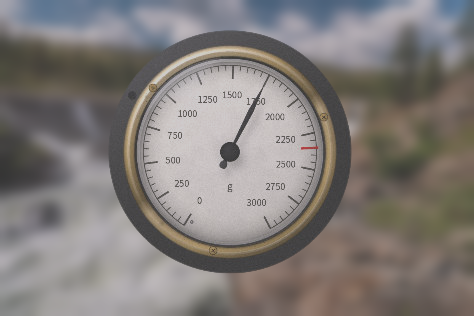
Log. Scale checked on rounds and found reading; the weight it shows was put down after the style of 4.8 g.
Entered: 1750 g
